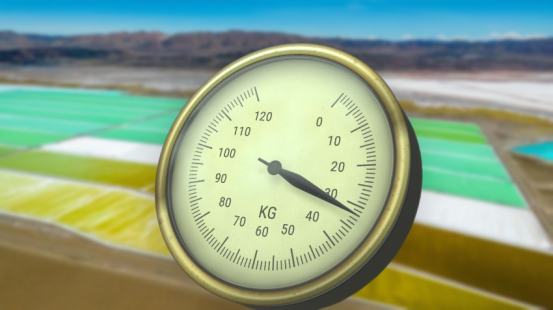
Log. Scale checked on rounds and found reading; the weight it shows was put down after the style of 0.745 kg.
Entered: 32 kg
